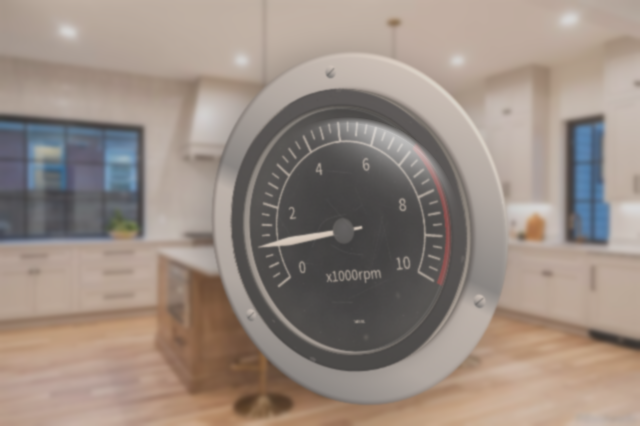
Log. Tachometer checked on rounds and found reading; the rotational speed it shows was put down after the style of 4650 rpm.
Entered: 1000 rpm
